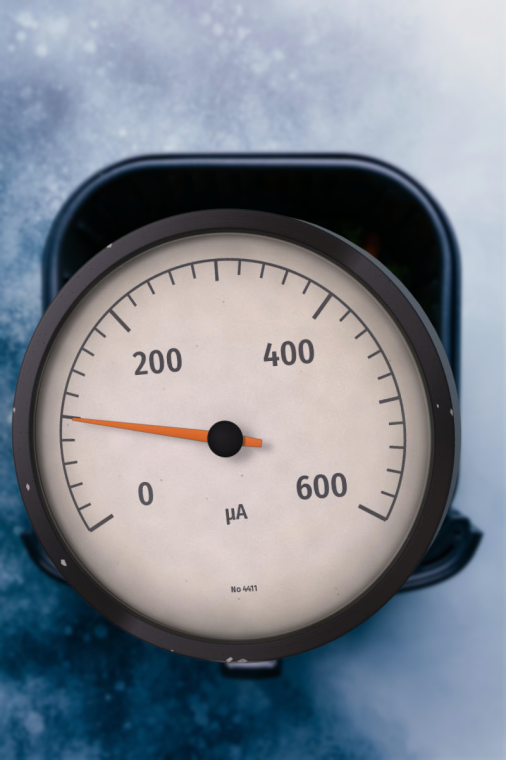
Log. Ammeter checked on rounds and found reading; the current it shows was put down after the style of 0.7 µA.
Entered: 100 µA
